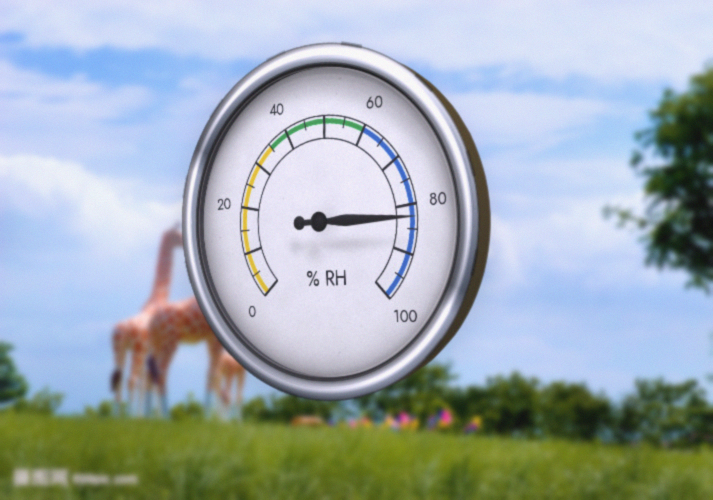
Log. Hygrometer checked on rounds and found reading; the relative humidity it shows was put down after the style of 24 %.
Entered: 82.5 %
